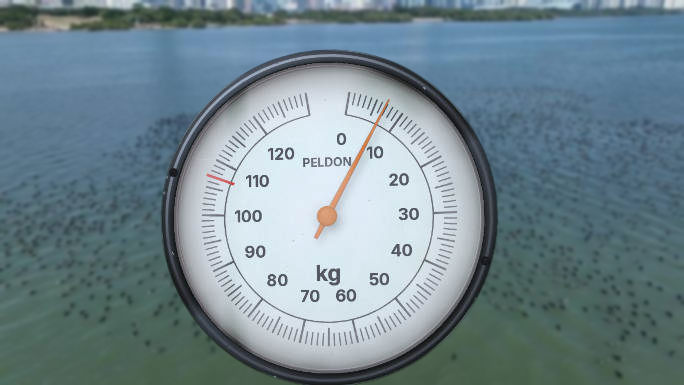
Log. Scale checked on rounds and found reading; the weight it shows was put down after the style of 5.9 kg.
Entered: 7 kg
